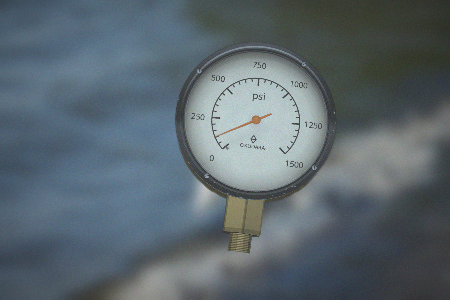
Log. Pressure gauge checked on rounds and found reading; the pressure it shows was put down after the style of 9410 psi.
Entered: 100 psi
